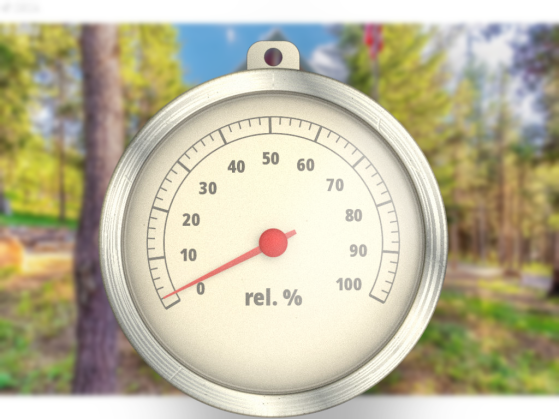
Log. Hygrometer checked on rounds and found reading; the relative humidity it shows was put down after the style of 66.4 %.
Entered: 2 %
